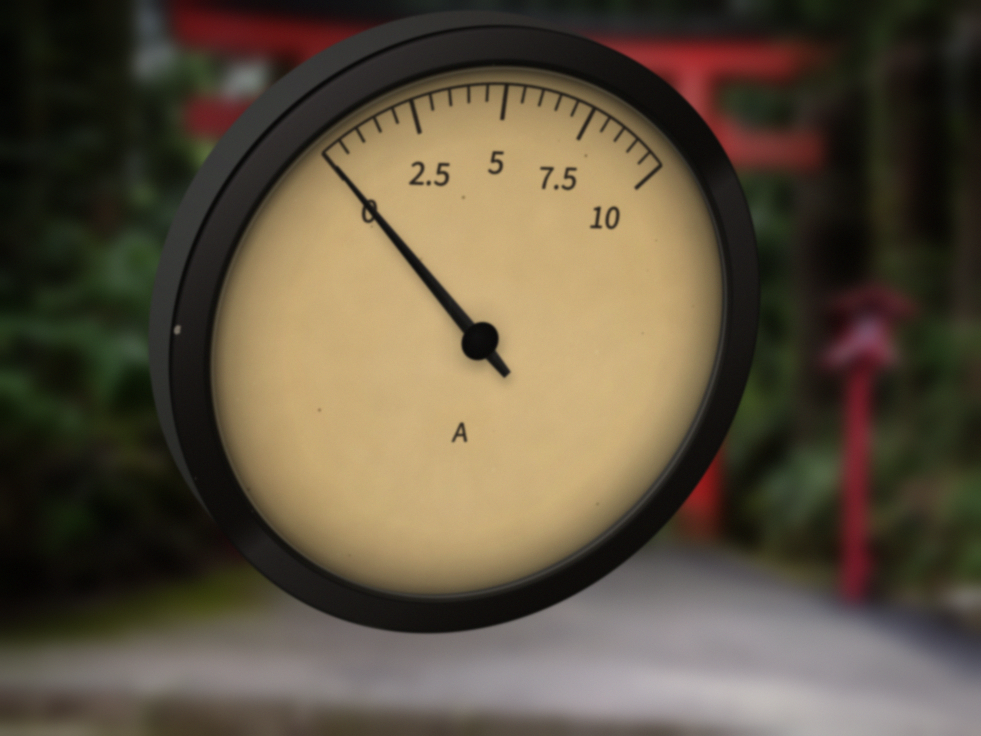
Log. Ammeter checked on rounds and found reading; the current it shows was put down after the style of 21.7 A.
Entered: 0 A
